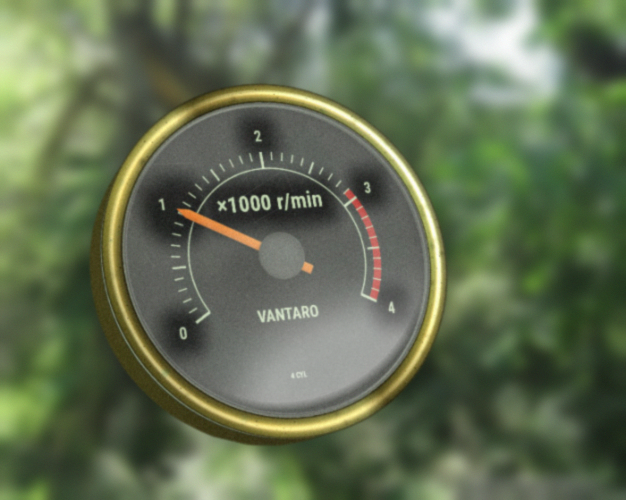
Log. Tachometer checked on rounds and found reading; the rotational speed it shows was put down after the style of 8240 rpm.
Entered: 1000 rpm
